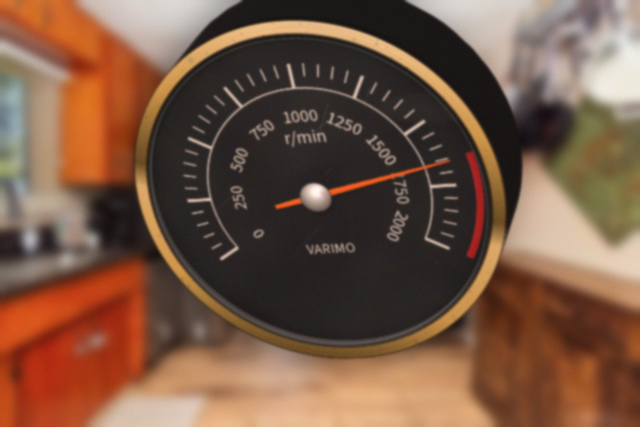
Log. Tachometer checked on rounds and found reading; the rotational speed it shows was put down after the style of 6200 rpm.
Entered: 1650 rpm
